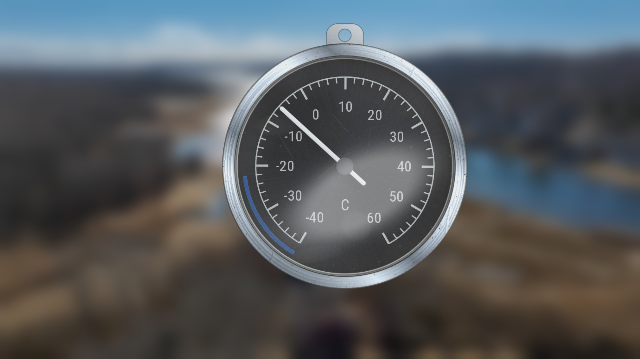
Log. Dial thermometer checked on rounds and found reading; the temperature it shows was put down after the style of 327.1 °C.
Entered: -6 °C
